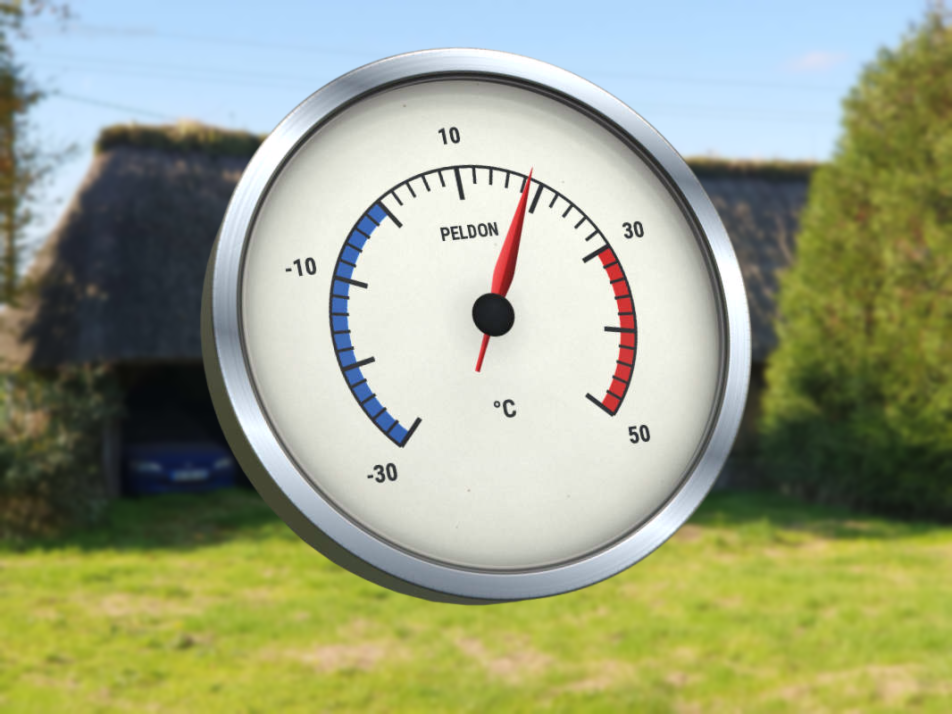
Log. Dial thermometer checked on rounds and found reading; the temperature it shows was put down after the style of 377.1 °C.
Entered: 18 °C
